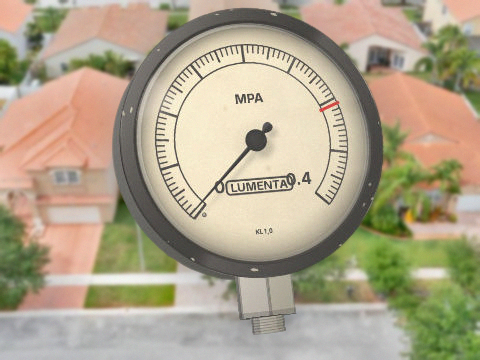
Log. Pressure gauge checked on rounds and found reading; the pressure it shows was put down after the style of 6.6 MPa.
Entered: 0.005 MPa
